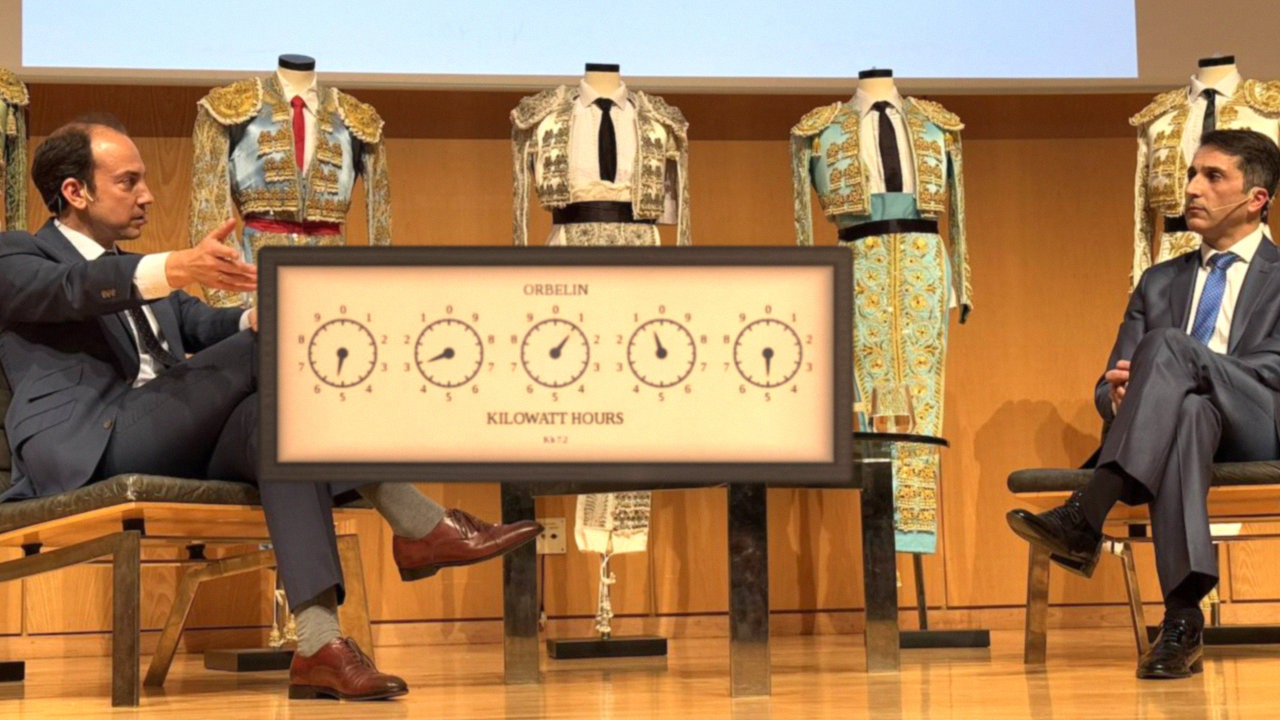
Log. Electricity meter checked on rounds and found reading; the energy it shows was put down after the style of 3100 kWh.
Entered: 53105 kWh
